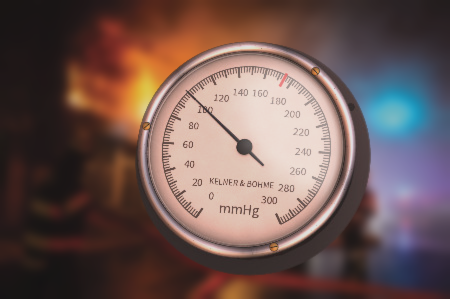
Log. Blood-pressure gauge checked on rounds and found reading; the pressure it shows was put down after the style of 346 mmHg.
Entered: 100 mmHg
